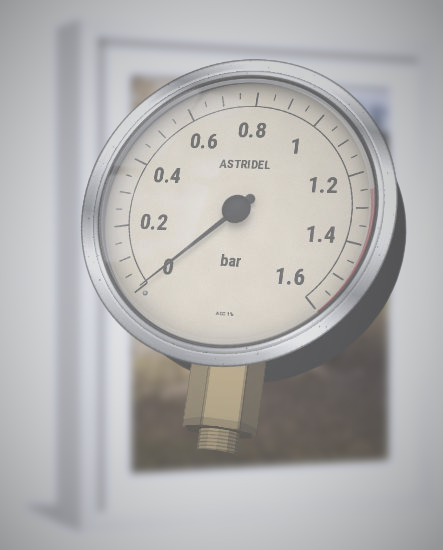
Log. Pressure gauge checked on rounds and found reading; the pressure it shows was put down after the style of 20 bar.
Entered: 0 bar
